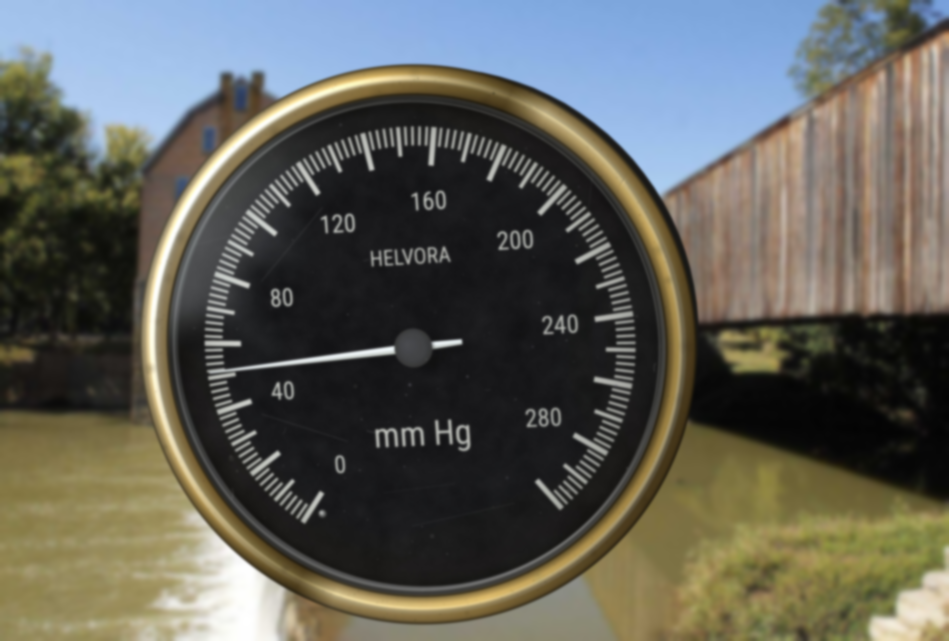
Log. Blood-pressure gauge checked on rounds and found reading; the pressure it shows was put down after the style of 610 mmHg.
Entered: 52 mmHg
